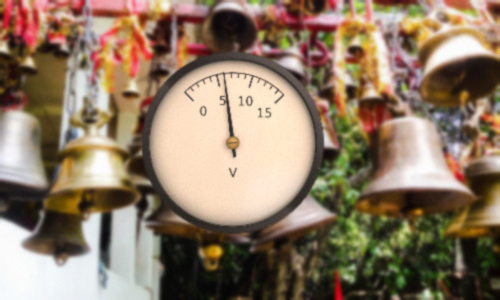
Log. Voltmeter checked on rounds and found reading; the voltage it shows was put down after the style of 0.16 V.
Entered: 6 V
